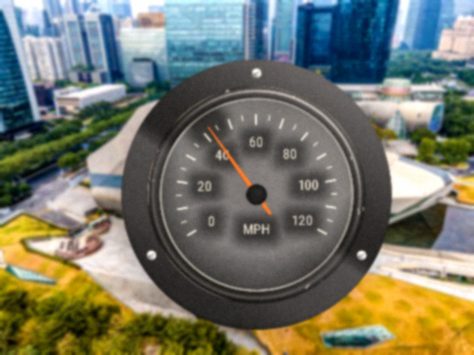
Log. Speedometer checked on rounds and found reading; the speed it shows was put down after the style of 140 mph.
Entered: 42.5 mph
